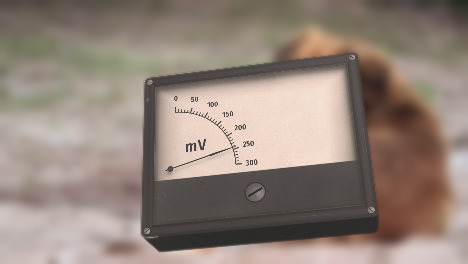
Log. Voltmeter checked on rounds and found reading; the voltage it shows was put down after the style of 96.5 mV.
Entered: 250 mV
